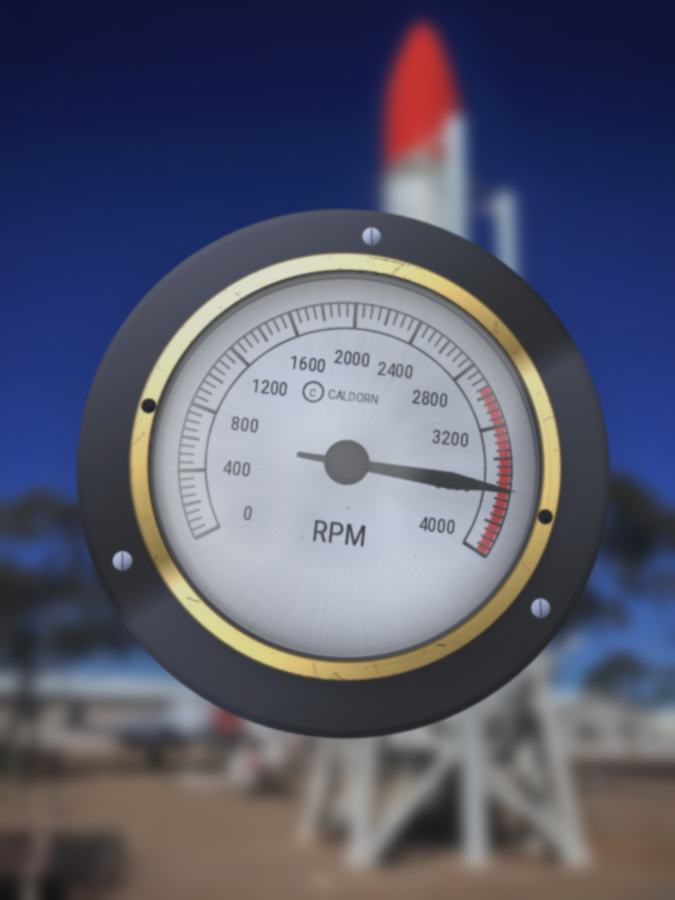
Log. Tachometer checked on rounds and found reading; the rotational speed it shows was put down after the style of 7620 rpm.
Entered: 3600 rpm
